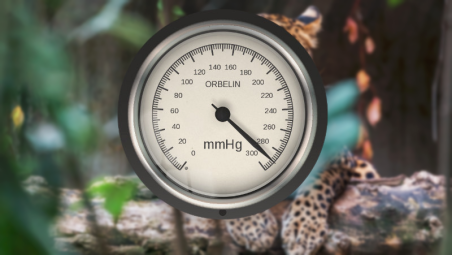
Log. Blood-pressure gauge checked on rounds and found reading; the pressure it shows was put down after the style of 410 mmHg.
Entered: 290 mmHg
